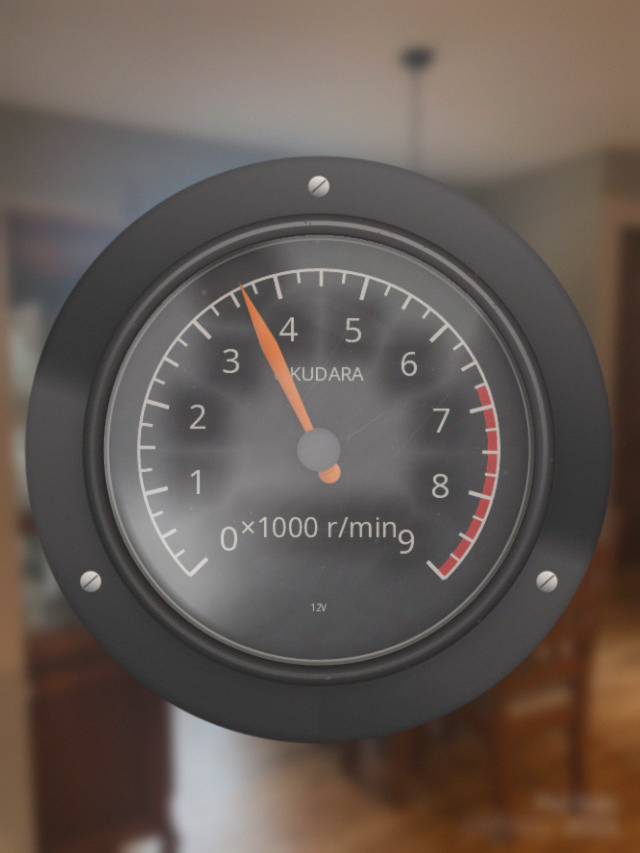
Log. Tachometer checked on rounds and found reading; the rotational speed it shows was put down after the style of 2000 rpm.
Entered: 3625 rpm
